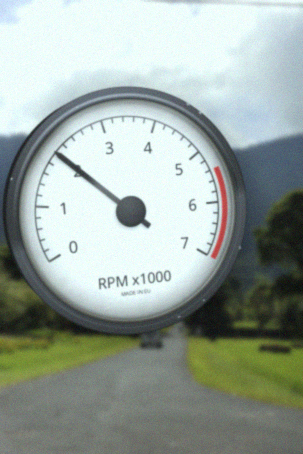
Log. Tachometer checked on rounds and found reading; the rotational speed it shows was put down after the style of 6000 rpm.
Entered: 2000 rpm
